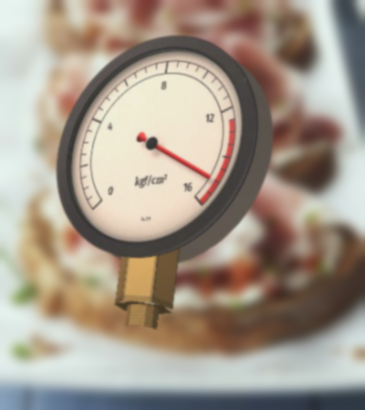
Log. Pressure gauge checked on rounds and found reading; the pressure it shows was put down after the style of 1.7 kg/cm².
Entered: 15 kg/cm²
